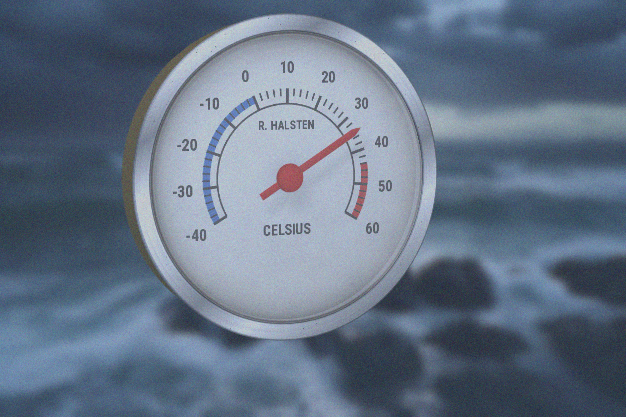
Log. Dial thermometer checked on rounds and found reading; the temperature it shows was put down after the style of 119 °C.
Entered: 34 °C
